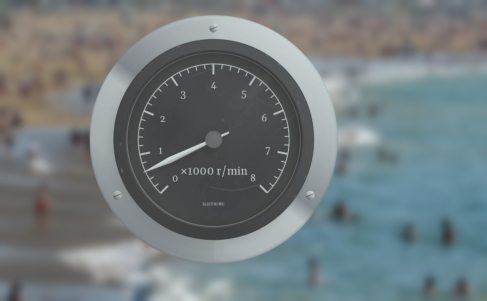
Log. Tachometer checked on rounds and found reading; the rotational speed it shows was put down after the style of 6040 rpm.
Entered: 600 rpm
